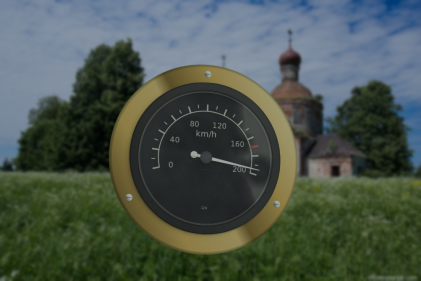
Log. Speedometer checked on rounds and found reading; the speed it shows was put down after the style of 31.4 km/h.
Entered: 195 km/h
